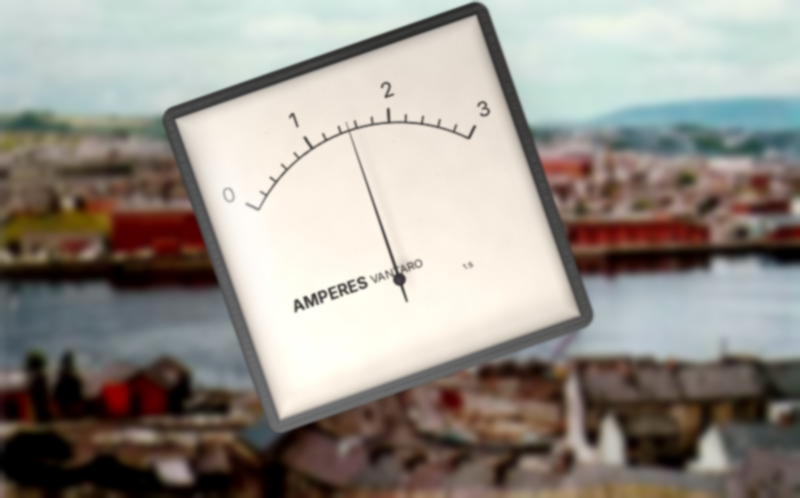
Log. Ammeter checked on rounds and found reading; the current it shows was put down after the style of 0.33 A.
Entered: 1.5 A
